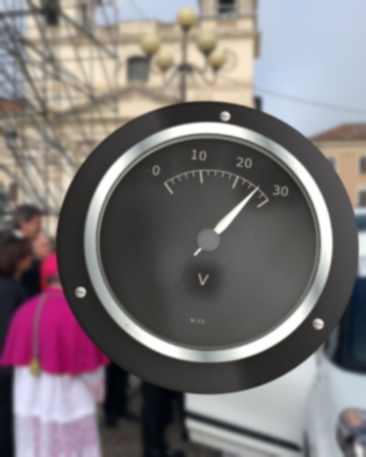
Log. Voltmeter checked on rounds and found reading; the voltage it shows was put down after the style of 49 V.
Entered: 26 V
